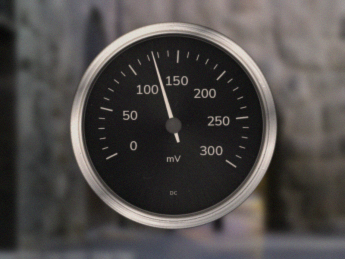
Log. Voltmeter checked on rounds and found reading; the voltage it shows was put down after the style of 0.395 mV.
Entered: 125 mV
